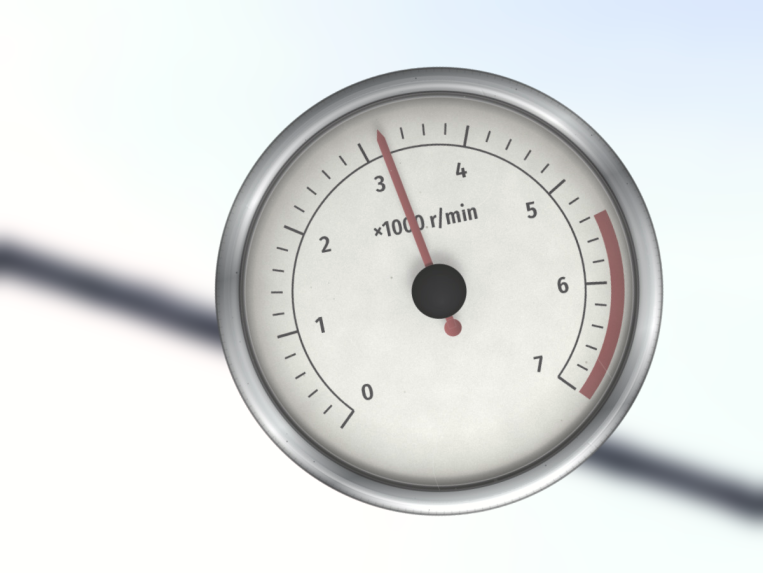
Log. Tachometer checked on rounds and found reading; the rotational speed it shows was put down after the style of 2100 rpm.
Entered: 3200 rpm
